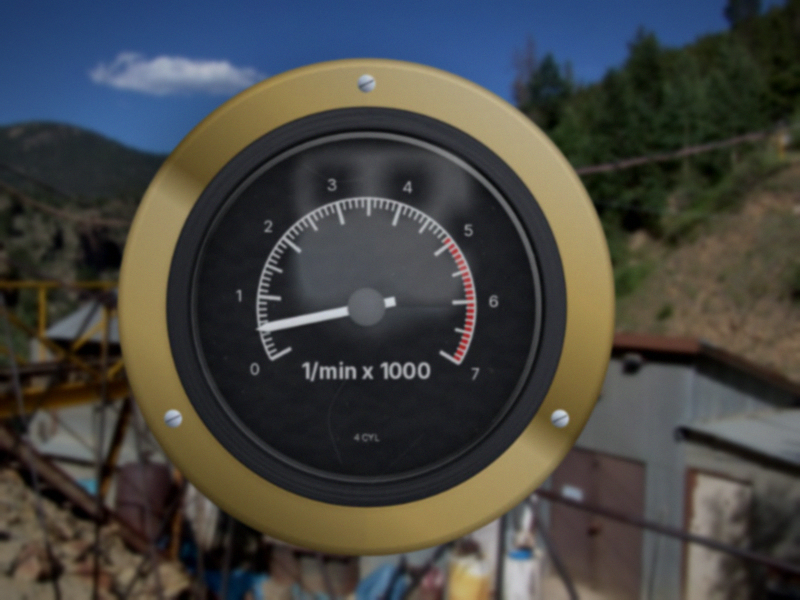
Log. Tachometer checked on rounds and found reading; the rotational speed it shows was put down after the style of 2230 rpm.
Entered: 500 rpm
